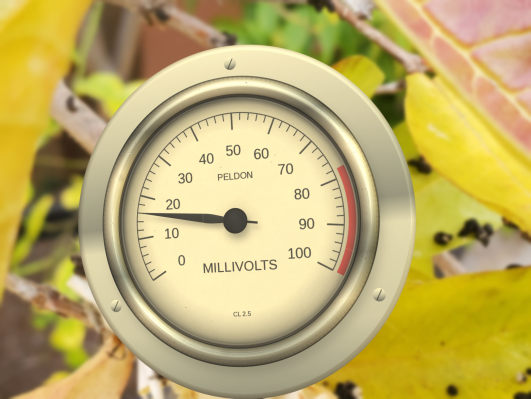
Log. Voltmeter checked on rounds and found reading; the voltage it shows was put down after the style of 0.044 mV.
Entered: 16 mV
